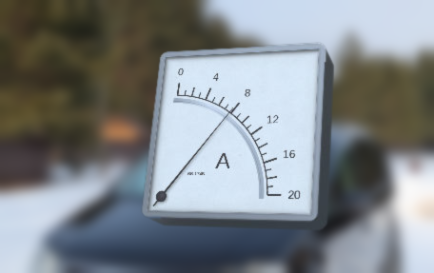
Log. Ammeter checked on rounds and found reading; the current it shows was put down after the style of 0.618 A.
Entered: 8 A
